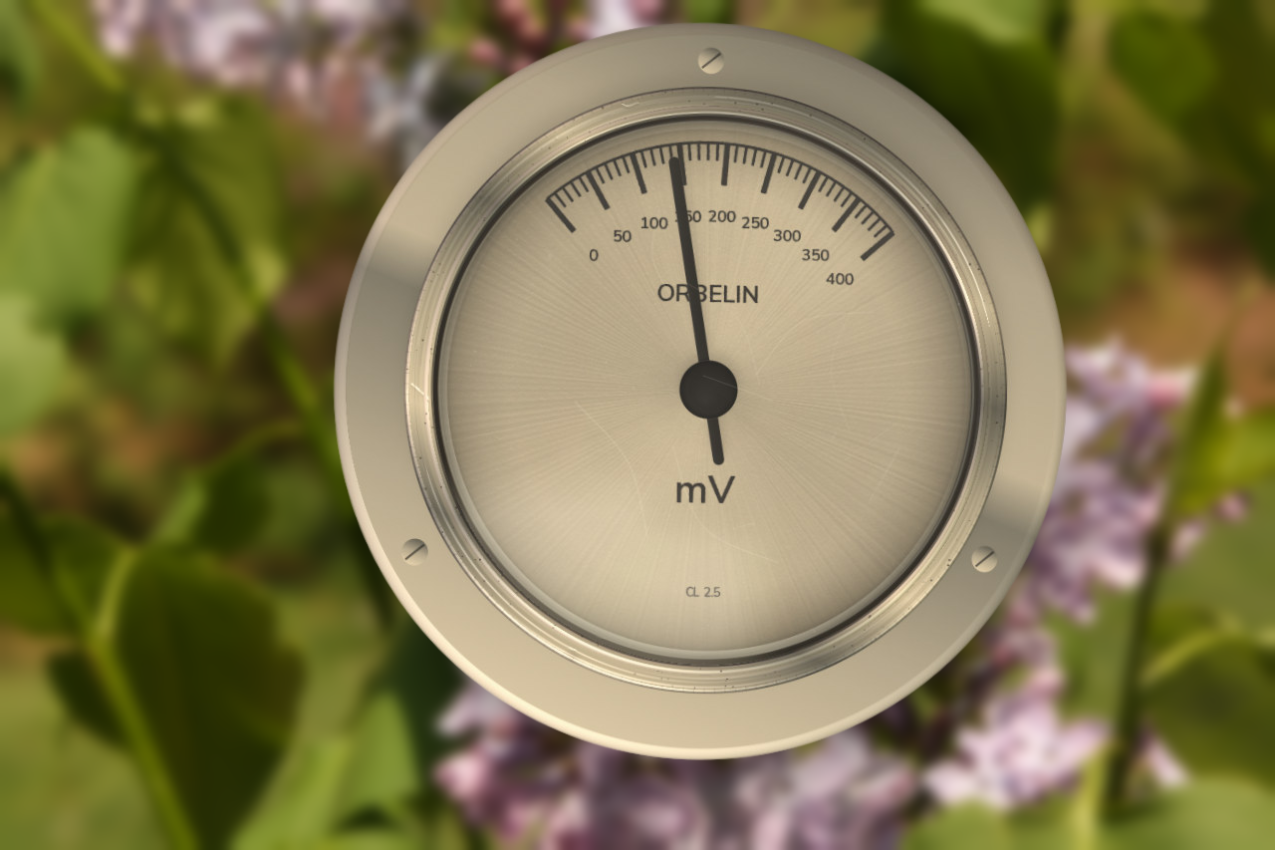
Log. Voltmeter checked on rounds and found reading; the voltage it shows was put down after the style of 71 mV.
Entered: 140 mV
